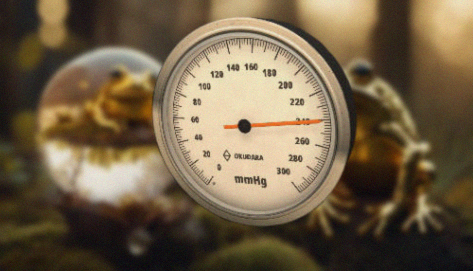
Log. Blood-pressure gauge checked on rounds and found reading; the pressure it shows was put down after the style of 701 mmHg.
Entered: 240 mmHg
